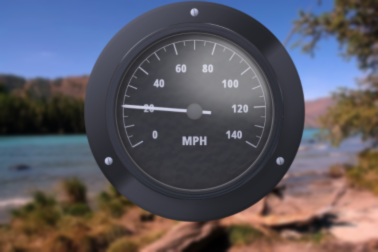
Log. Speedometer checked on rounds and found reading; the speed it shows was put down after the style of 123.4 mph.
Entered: 20 mph
